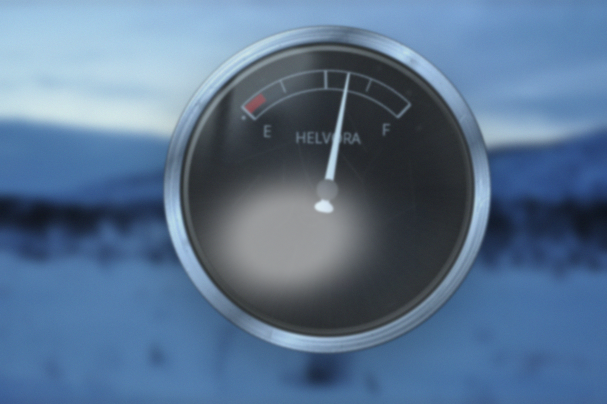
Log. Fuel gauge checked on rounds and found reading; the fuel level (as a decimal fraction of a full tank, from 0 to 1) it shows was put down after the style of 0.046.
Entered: 0.625
